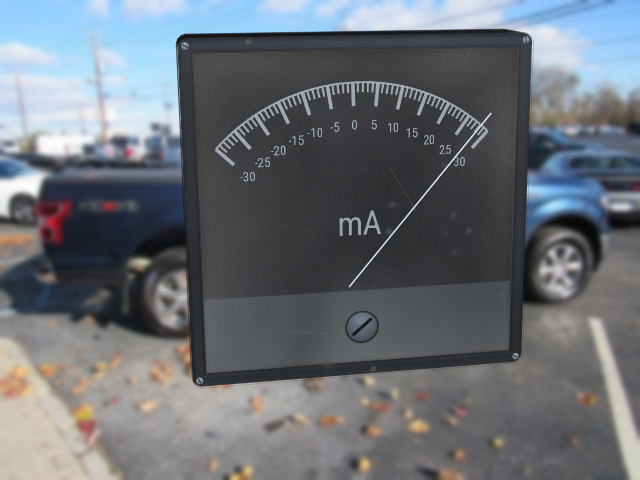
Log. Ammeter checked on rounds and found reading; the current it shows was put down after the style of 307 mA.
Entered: 28 mA
